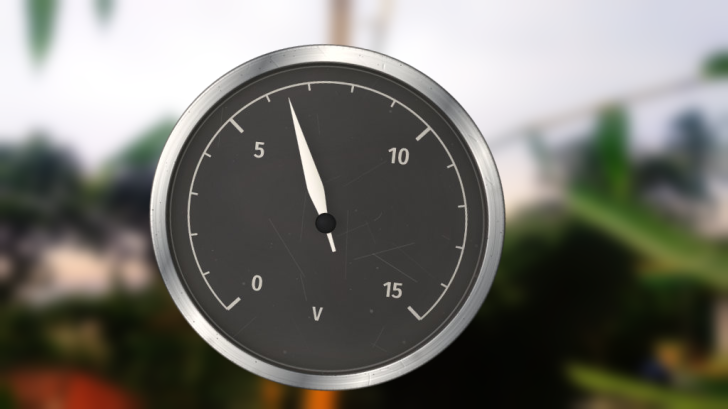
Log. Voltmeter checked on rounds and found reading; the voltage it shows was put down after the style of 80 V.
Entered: 6.5 V
